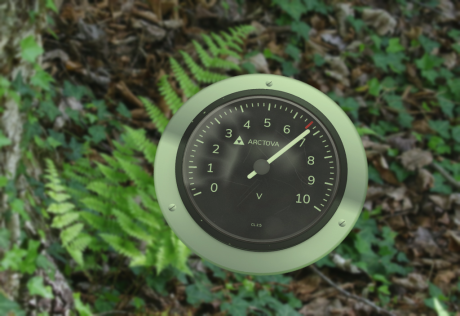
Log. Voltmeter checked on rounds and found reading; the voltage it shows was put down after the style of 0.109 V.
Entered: 6.8 V
